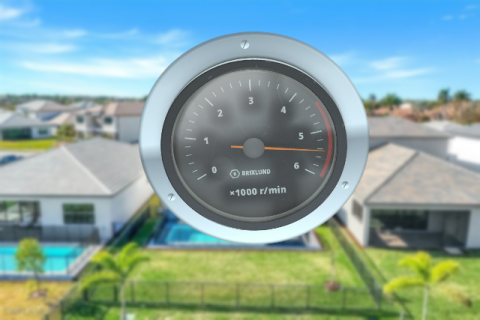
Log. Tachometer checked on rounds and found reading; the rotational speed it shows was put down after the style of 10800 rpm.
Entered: 5400 rpm
